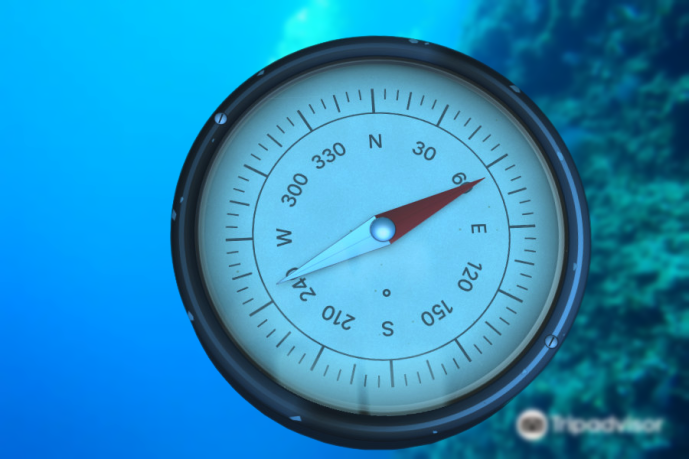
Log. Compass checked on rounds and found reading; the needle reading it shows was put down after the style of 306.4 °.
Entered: 65 °
